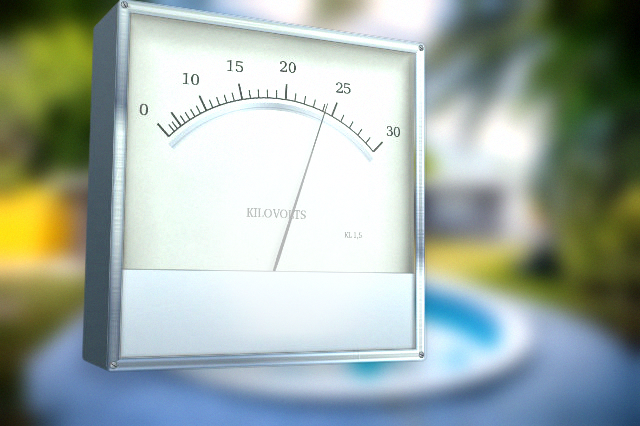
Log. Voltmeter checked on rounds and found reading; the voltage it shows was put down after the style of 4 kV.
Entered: 24 kV
